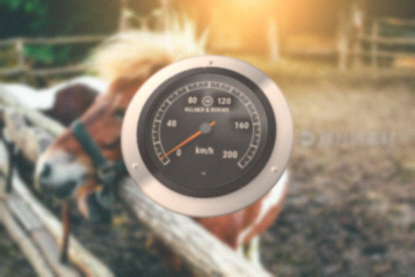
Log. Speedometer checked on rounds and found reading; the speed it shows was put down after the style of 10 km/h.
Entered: 5 km/h
